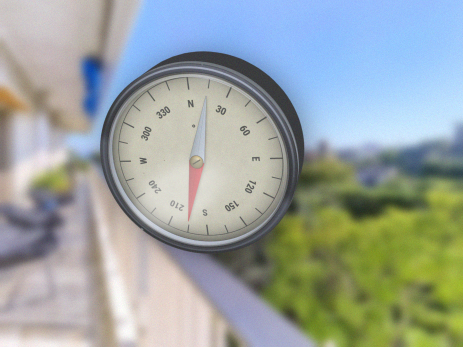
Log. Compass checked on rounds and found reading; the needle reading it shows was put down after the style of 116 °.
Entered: 195 °
